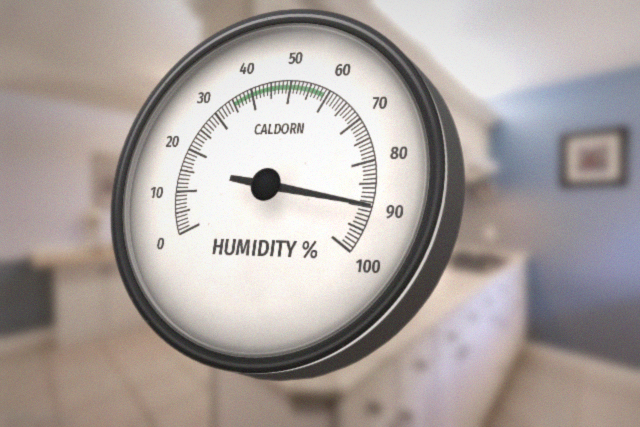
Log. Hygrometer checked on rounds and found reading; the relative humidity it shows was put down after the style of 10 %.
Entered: 90 %
